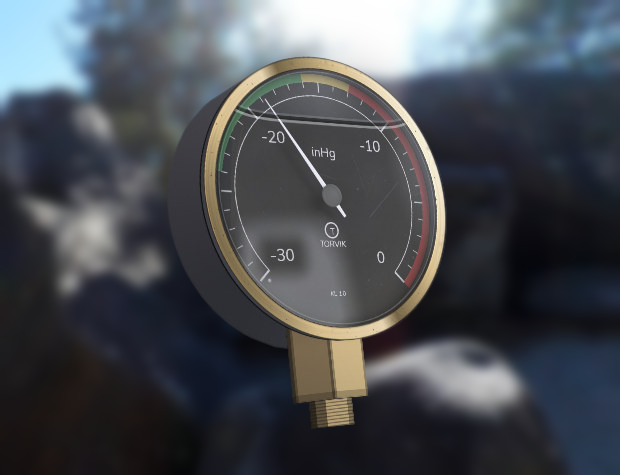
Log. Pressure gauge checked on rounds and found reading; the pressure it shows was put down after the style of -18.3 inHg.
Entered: -19 inHg
